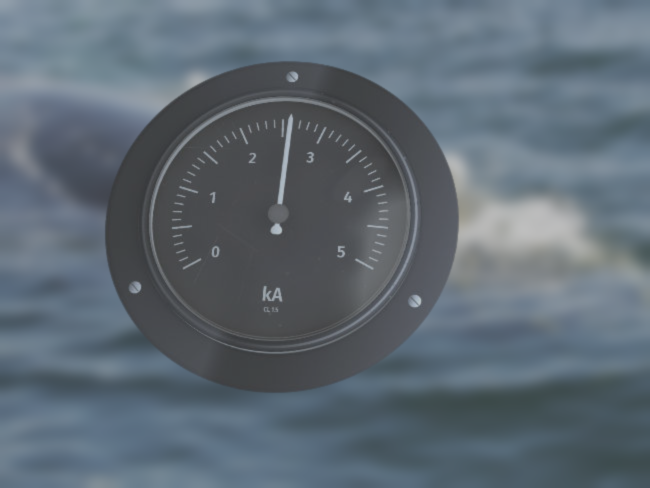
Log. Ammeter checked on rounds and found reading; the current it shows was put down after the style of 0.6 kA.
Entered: 2.6 kA
